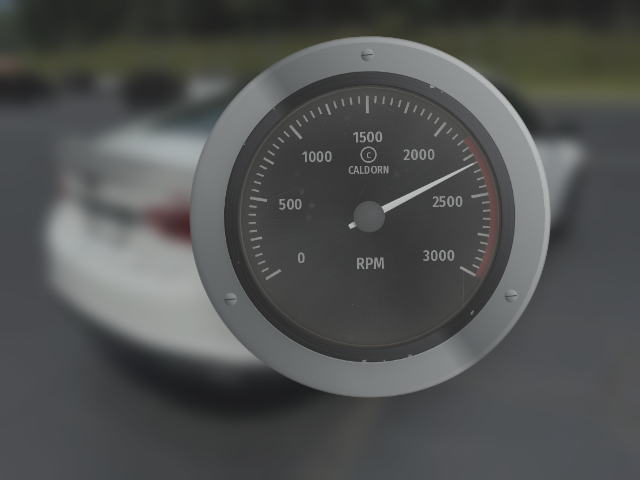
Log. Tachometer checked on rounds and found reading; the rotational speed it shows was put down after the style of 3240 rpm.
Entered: 2300 rpm
